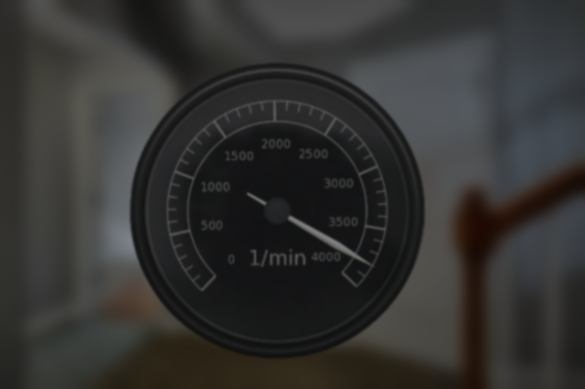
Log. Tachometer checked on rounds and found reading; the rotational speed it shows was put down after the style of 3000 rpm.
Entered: 3800 rpm
